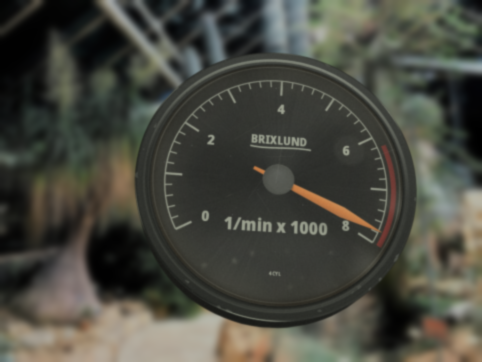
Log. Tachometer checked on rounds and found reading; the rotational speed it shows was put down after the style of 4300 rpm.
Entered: 7800 rpm
